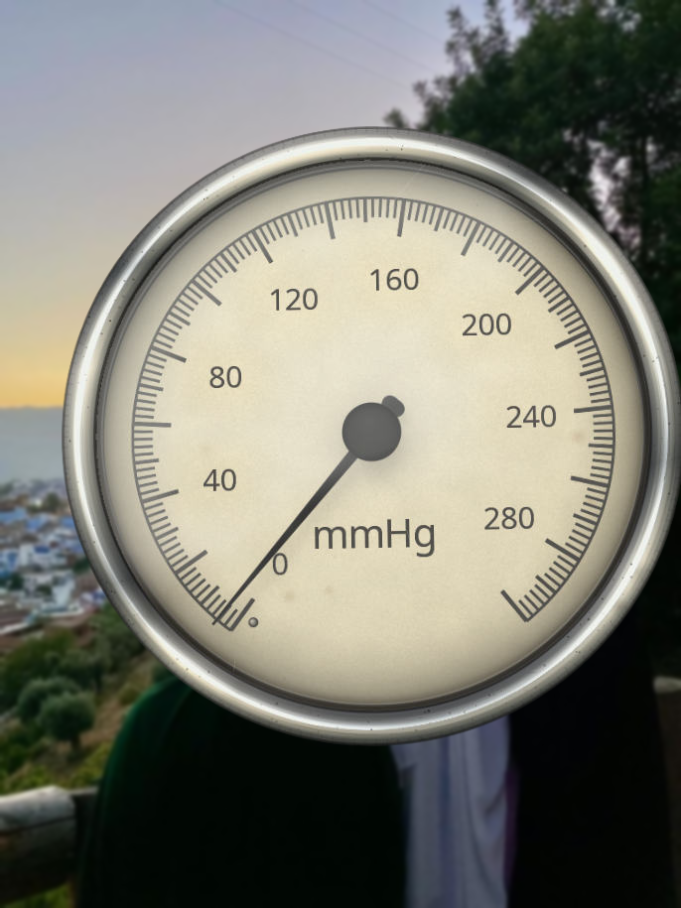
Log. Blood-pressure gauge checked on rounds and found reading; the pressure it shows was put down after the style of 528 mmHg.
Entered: 4 mmHg
